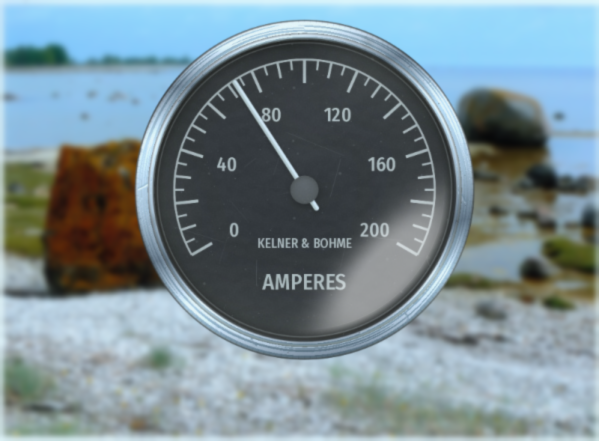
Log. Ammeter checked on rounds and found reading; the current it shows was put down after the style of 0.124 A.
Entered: 72.5 A
